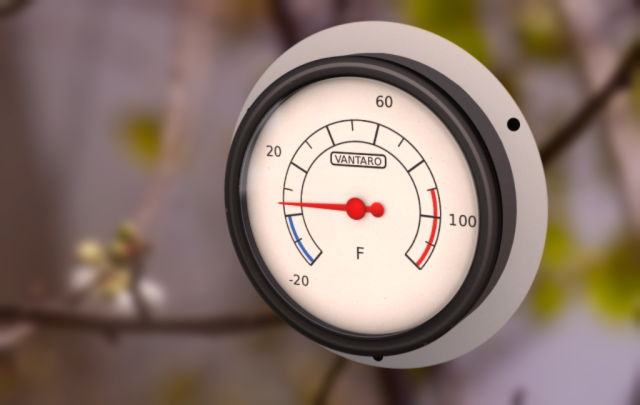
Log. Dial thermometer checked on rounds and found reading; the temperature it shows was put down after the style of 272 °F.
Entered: 5 °F
